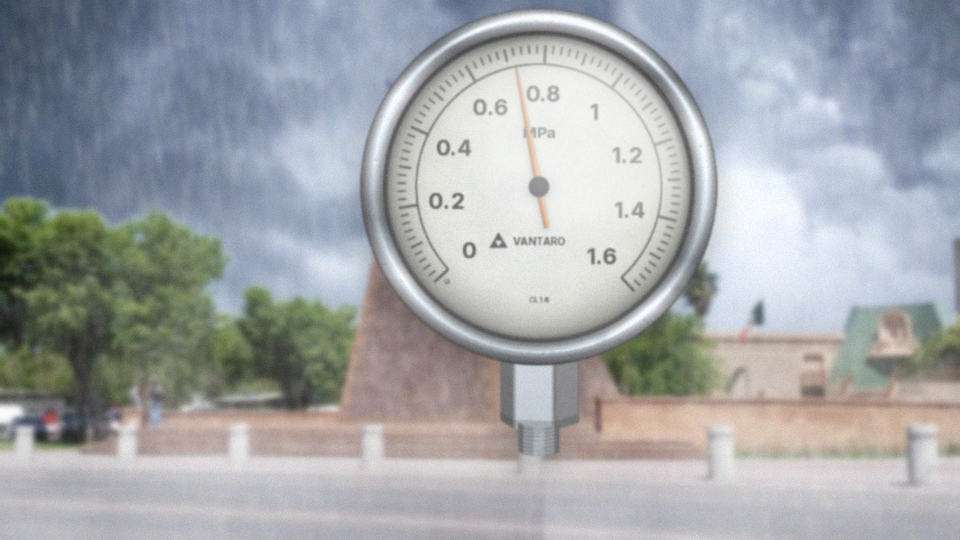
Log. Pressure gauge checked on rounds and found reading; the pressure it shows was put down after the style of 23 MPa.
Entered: 0.72 MPa
